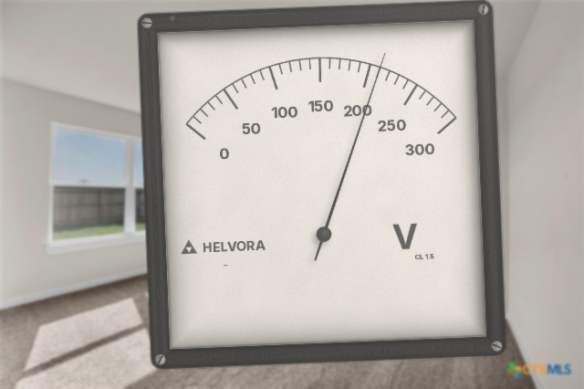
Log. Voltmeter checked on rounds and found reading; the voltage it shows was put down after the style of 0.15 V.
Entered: 210 V
